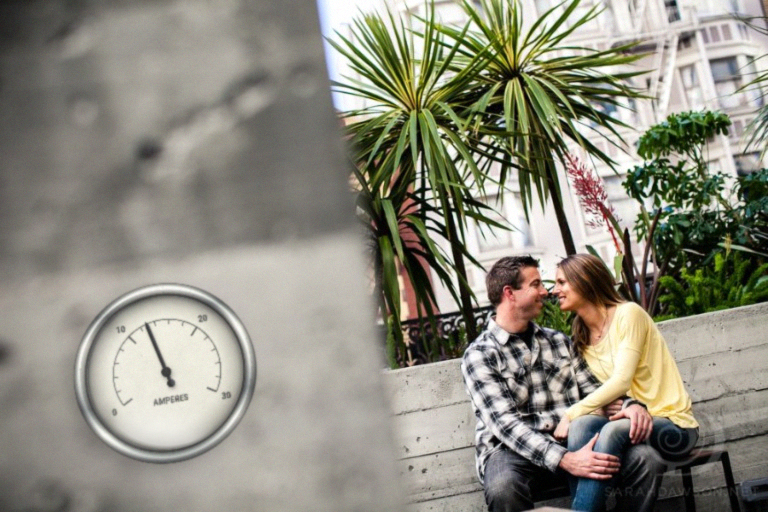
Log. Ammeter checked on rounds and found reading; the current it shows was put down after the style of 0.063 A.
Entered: 13 A
